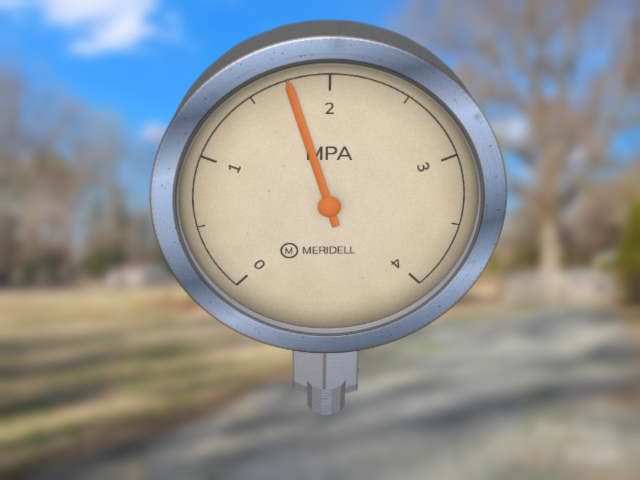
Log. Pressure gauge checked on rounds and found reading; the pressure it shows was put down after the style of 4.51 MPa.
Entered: 1.75 MPa
